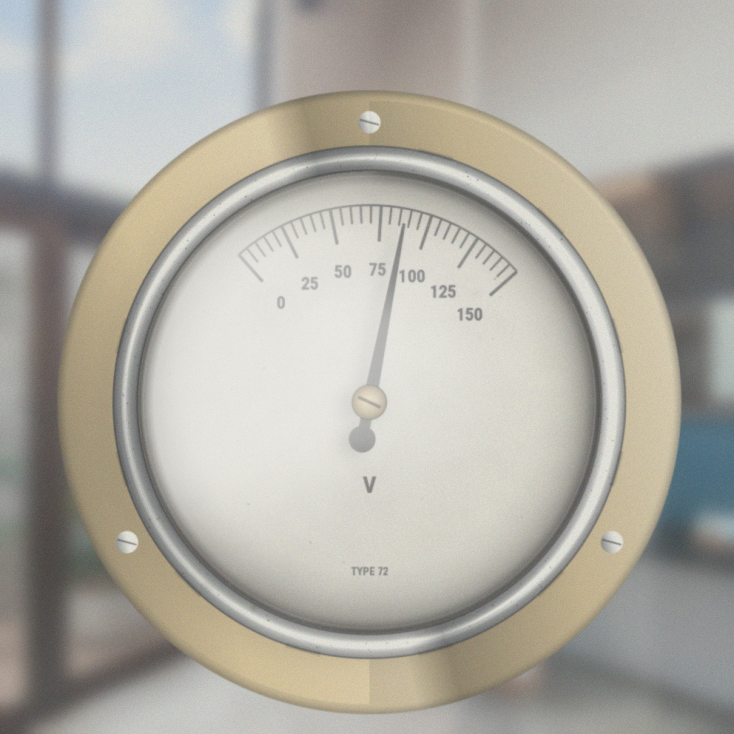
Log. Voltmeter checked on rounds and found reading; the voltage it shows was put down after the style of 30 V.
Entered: 87.5 V
